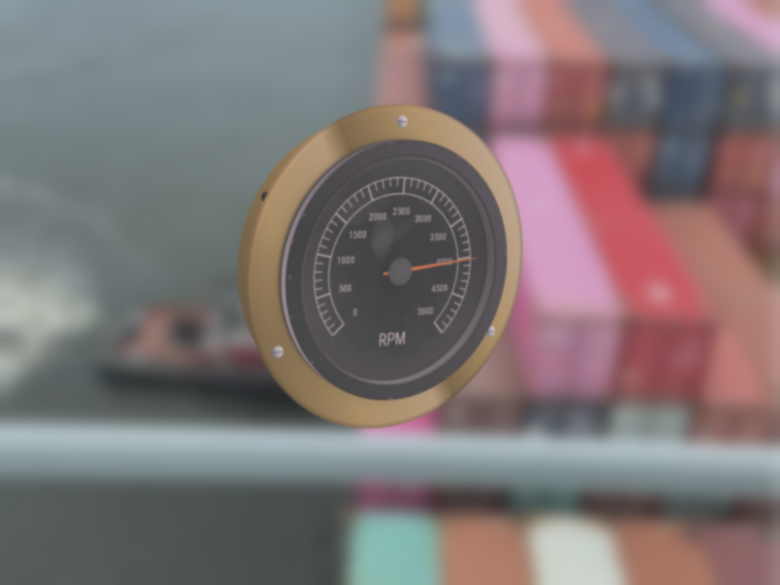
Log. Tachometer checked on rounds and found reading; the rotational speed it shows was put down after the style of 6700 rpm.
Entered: 4000 rpm
